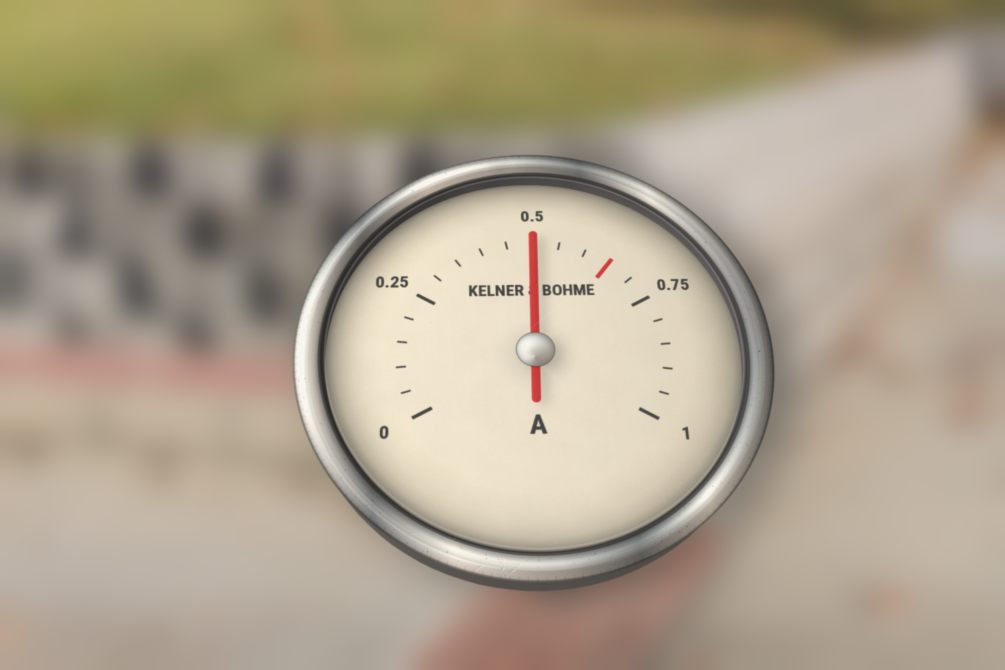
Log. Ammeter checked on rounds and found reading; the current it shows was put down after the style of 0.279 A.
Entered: 0.5 A
